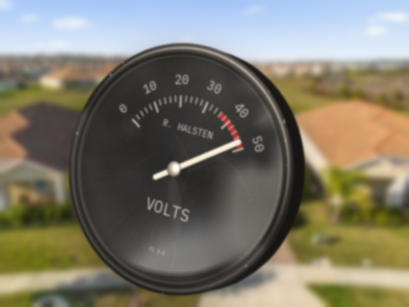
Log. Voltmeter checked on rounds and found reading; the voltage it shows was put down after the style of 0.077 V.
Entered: 48 V
